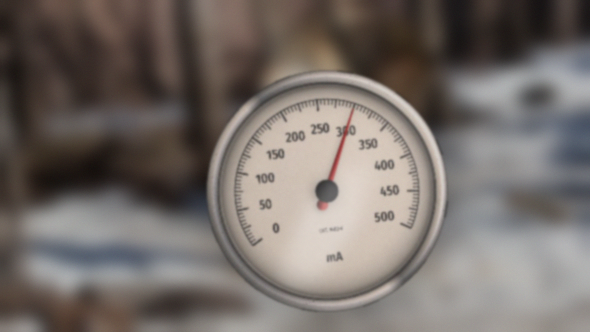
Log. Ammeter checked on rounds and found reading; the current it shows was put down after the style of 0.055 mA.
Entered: 300 mA
